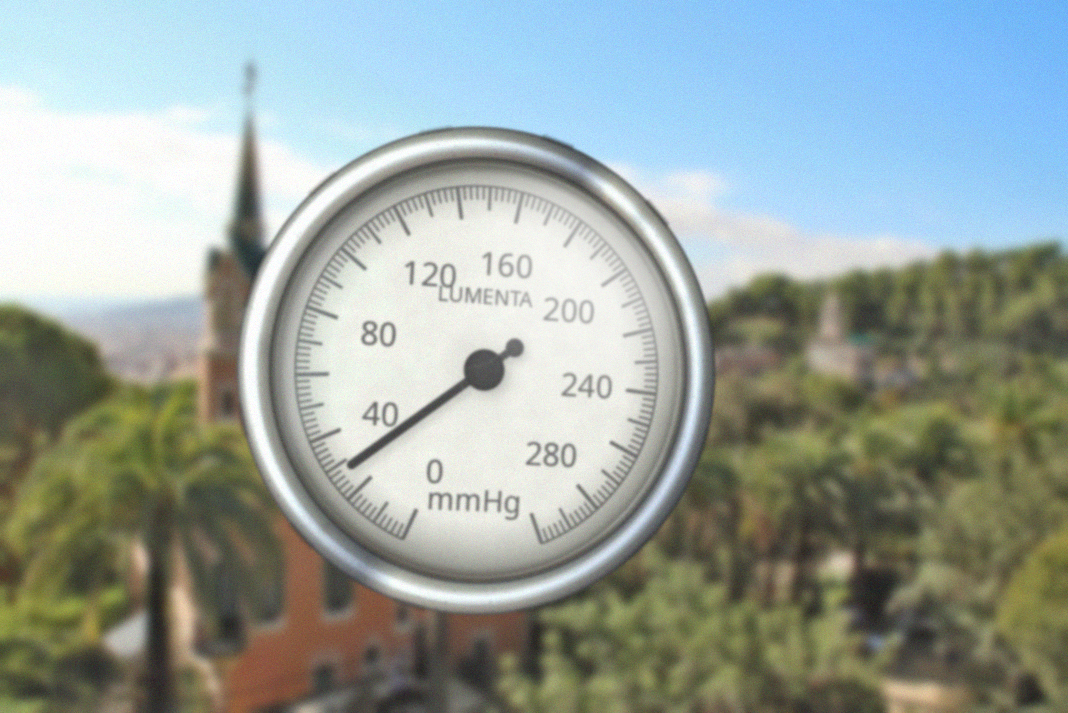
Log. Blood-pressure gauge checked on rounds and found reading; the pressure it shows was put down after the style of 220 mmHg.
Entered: 28 mmHg
